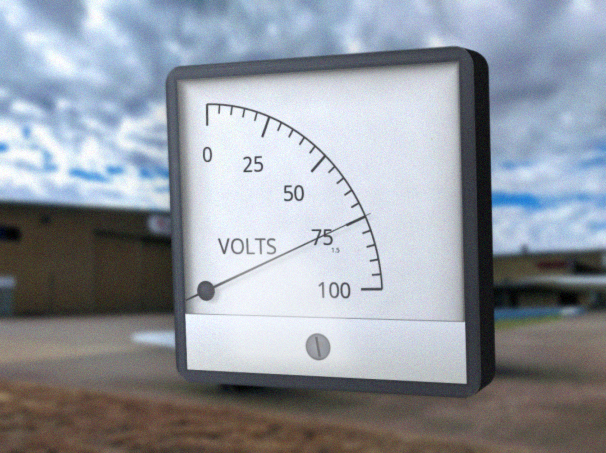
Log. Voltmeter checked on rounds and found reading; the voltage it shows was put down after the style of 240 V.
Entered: 75 V
